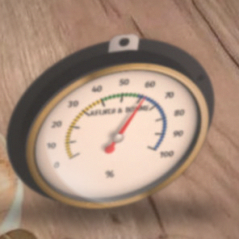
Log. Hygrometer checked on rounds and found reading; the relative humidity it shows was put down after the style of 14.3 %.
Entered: 60 %
